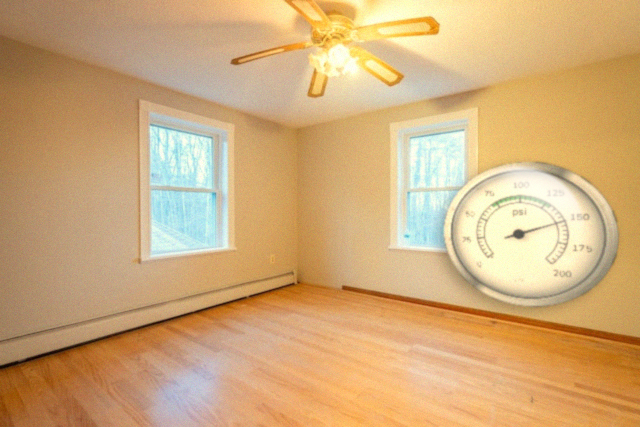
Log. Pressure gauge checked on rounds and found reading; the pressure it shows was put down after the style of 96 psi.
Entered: 150 psi
